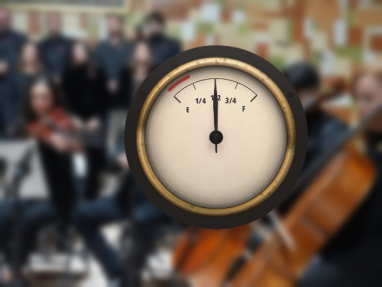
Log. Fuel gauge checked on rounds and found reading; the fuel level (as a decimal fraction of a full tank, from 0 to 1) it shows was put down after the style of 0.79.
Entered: 0.5
